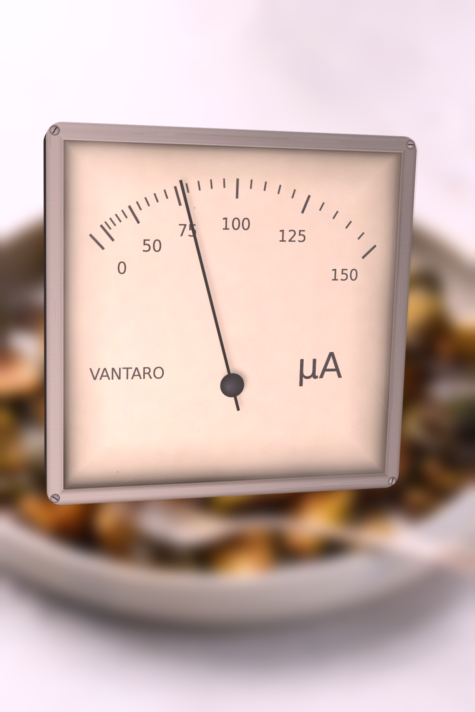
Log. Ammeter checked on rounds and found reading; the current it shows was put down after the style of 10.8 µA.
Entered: 77.5 µA
